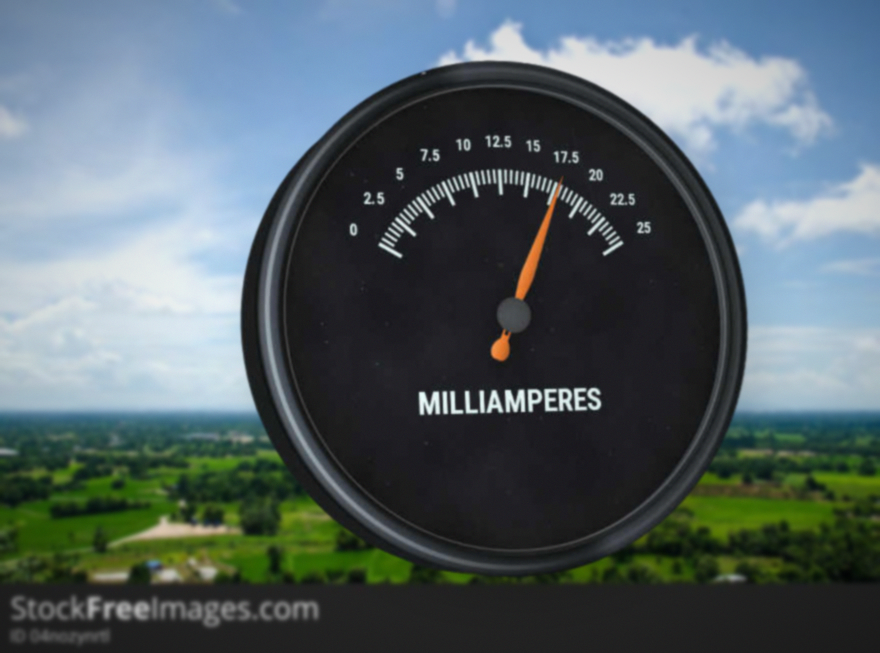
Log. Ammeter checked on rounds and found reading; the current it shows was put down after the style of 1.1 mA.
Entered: 17.5 mA
